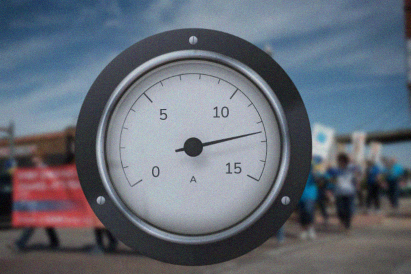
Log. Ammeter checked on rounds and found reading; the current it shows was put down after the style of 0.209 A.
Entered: 12.5 A
